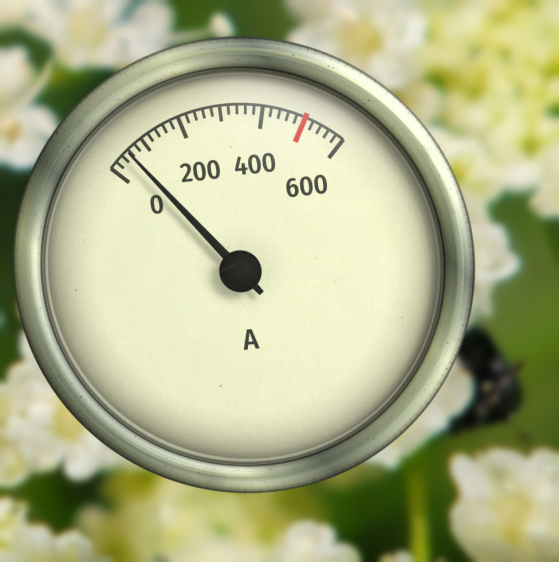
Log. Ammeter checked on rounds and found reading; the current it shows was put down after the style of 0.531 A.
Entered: 60 A
